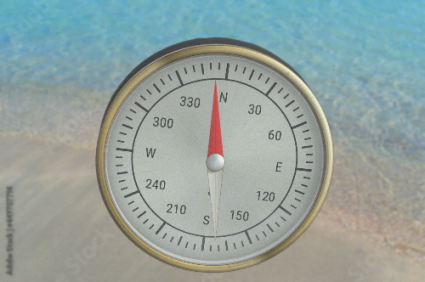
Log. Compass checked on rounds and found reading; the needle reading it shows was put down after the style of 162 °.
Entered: 352.5 °
